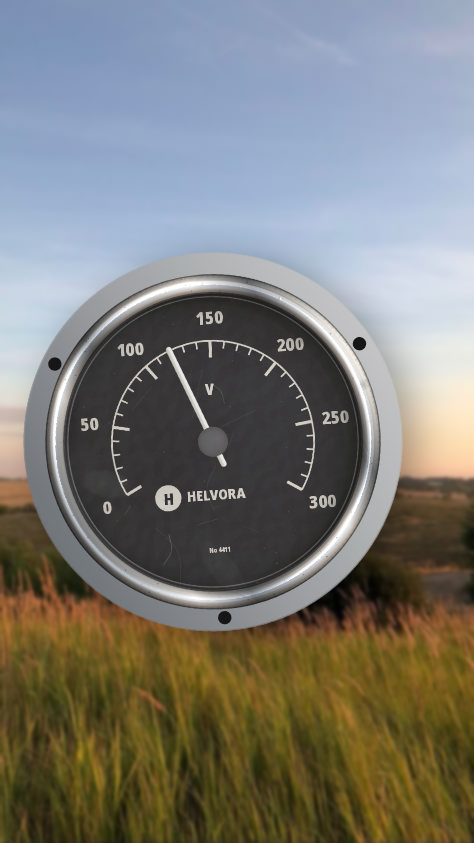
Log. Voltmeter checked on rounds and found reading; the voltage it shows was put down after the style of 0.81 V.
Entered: 120 V
